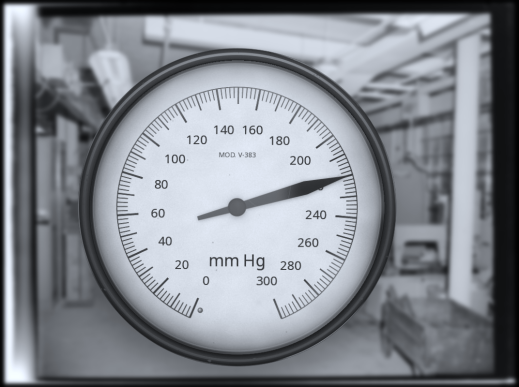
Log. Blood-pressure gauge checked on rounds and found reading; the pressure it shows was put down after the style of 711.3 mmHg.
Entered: 220 mmHg
